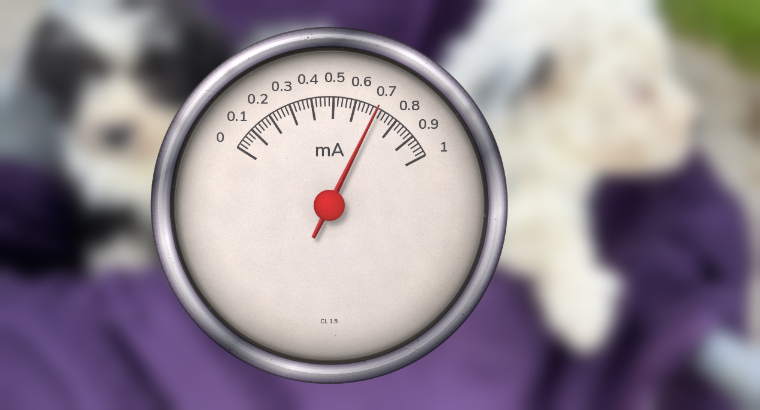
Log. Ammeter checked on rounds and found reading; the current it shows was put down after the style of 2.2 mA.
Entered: 0.7 mA
